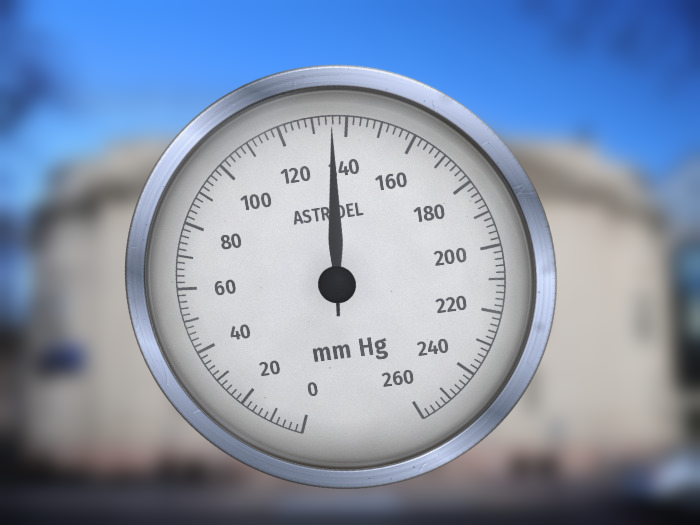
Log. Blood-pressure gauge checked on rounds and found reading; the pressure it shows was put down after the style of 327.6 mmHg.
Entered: 136 mmHg
